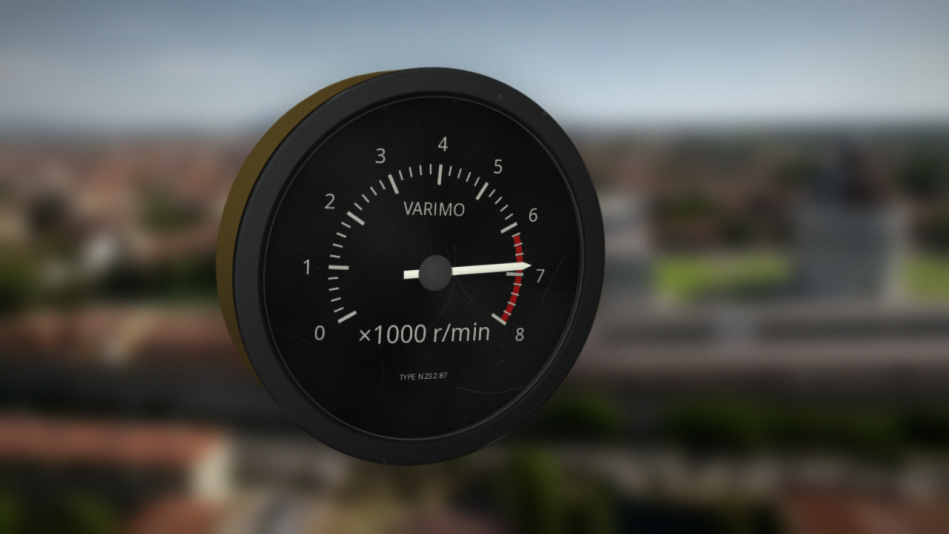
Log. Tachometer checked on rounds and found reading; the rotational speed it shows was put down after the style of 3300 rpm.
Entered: 6800 rpm
